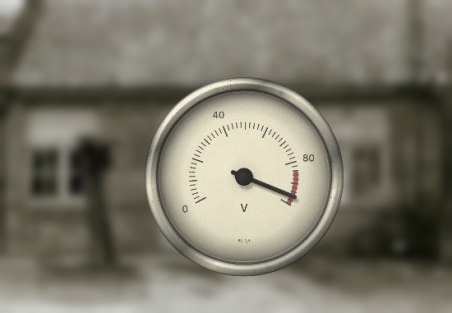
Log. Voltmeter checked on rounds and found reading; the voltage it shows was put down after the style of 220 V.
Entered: 96 V
